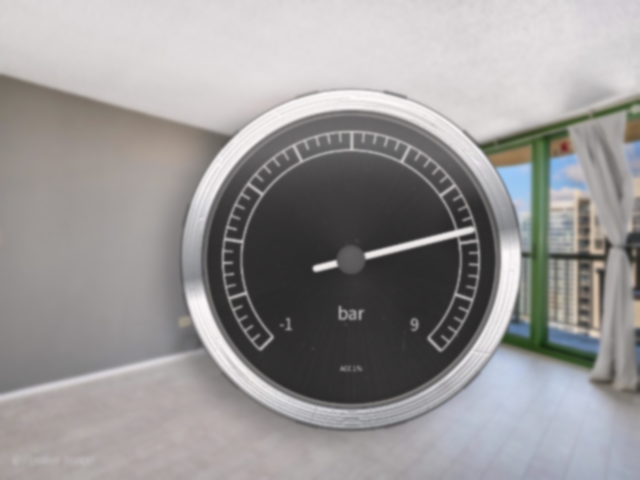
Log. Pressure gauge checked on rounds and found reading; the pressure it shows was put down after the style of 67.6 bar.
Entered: 6.8 bar
